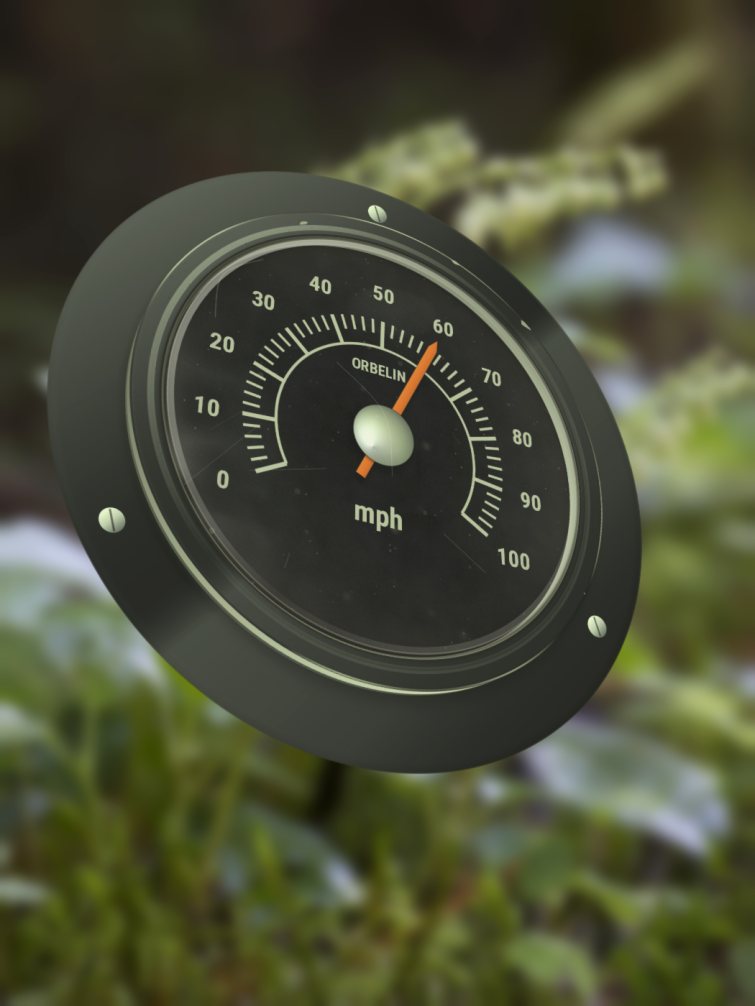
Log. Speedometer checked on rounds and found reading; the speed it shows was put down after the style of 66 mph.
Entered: 60 mph
